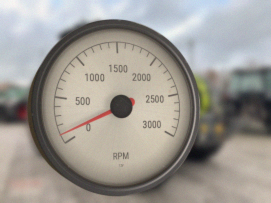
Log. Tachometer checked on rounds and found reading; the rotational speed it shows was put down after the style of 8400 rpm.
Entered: 100 rpm
